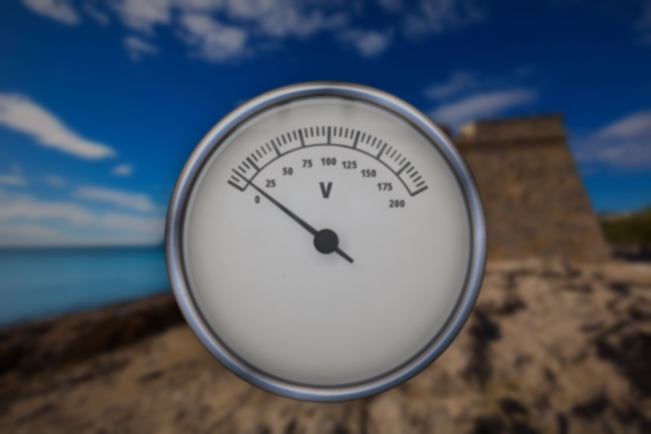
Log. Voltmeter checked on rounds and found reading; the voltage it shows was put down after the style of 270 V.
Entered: 10 V
